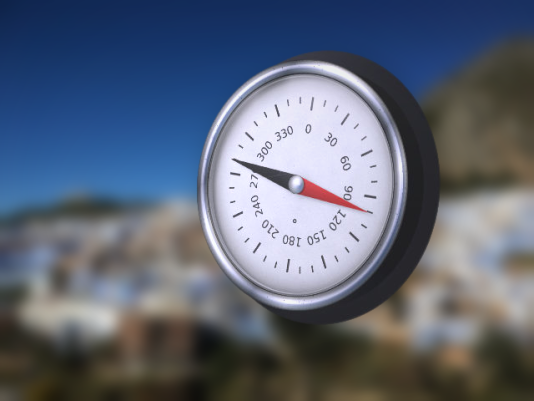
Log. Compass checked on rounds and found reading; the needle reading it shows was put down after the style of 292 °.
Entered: 100 °
